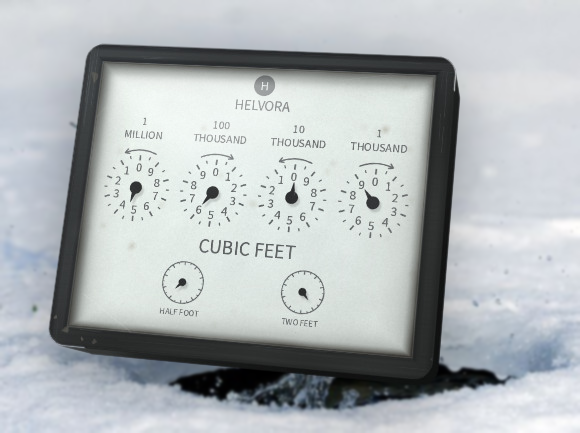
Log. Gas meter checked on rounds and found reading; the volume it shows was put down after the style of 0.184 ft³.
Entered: 459900 ft³
